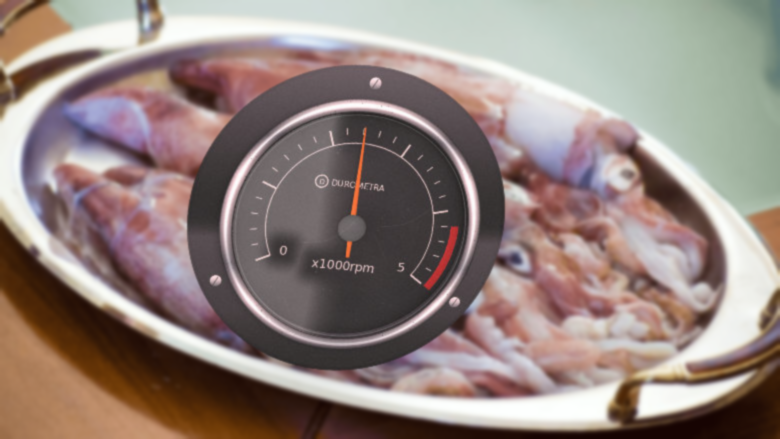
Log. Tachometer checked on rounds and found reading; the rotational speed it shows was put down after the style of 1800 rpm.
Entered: 2400 rpm
